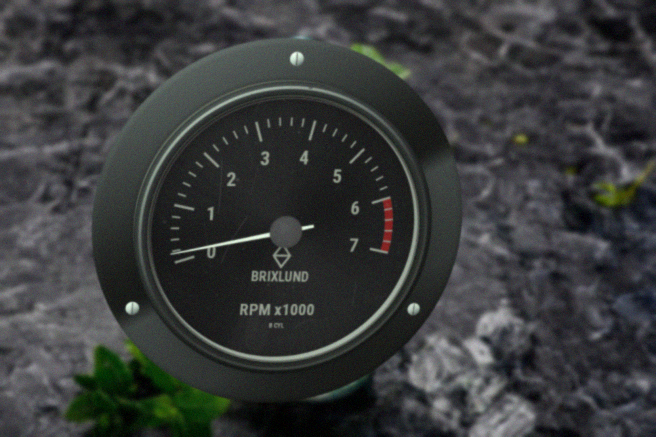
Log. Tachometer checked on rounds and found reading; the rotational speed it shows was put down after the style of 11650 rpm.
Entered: 200 rpm
